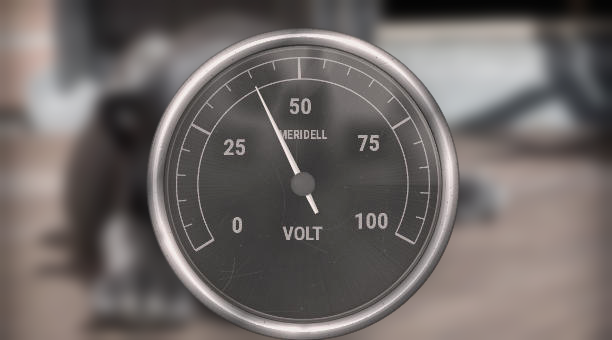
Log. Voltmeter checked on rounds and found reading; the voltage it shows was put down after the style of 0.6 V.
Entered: 40 V
